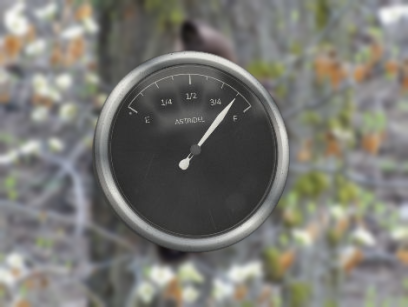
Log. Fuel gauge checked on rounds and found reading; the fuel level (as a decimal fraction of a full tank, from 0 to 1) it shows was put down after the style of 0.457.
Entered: 0.875
